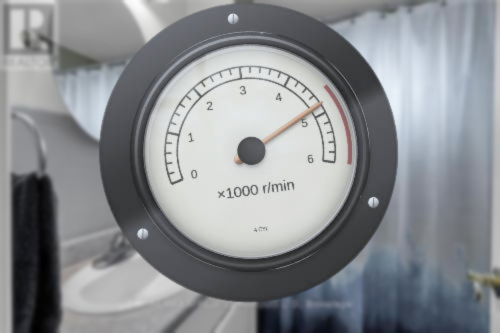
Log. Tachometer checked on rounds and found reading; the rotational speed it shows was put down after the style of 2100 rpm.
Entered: 4800 rpm
